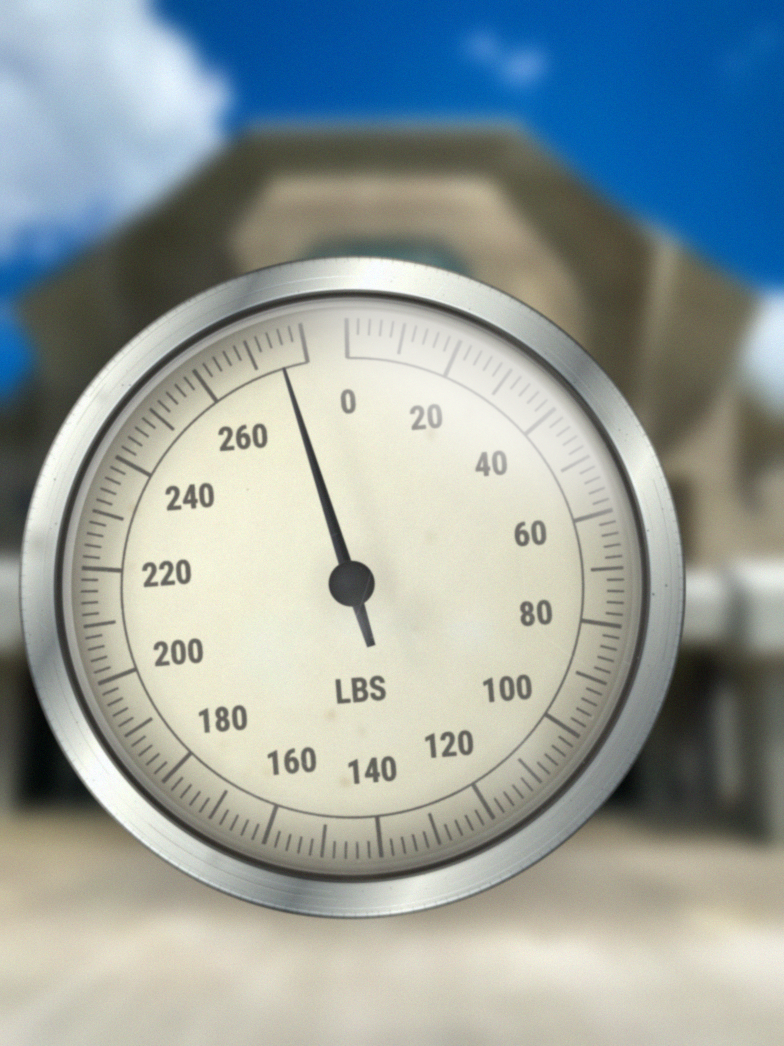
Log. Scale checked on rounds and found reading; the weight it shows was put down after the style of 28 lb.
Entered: 275 lb
